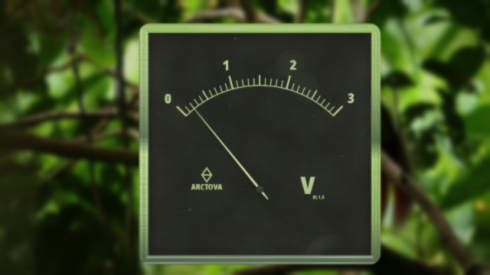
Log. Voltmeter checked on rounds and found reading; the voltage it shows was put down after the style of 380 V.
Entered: 0.2 V
